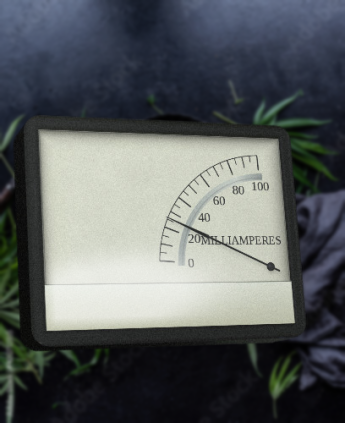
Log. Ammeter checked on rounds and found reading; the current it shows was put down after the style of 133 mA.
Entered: 25 mA
